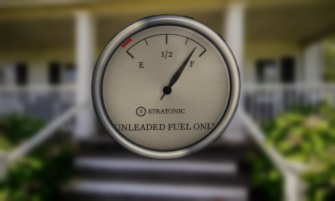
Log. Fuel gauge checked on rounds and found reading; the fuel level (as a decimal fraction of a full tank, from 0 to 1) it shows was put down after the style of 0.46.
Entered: 0.875
